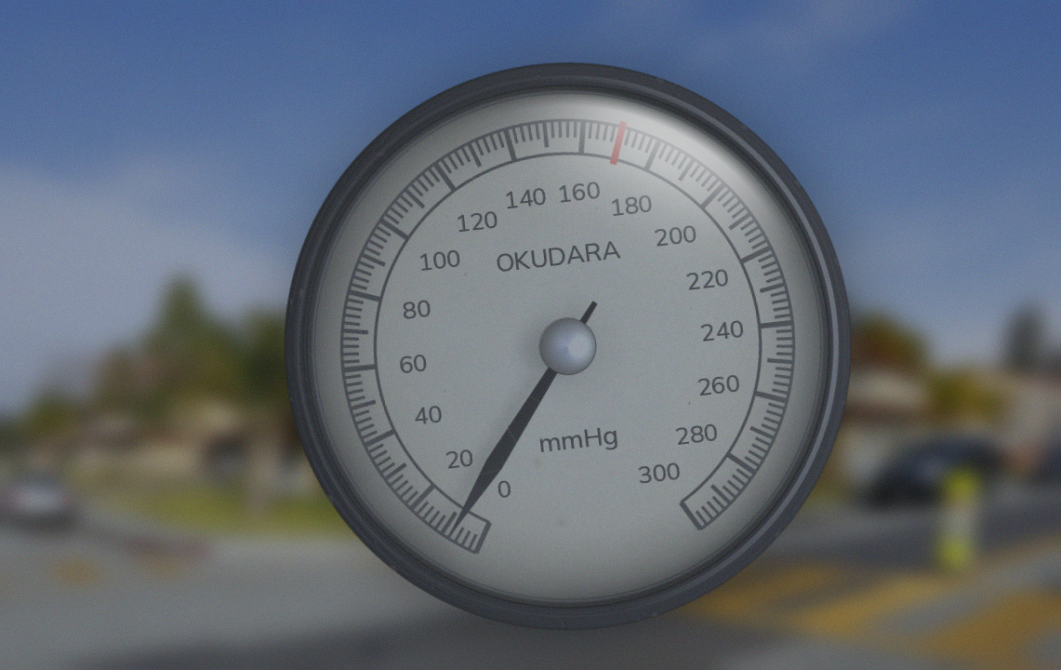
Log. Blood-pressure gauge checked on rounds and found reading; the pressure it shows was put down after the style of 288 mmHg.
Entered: 8 mmHg
